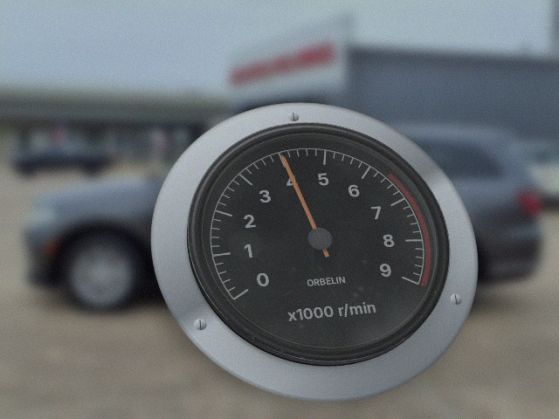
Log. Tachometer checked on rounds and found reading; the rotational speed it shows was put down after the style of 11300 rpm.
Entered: 4000 rpm
